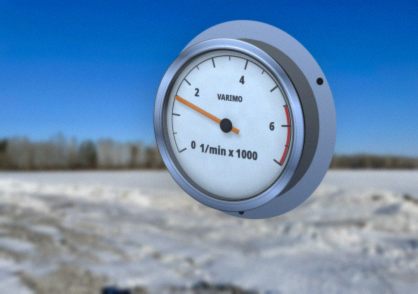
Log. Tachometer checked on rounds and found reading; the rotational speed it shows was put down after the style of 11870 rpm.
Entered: 1500 rpm
